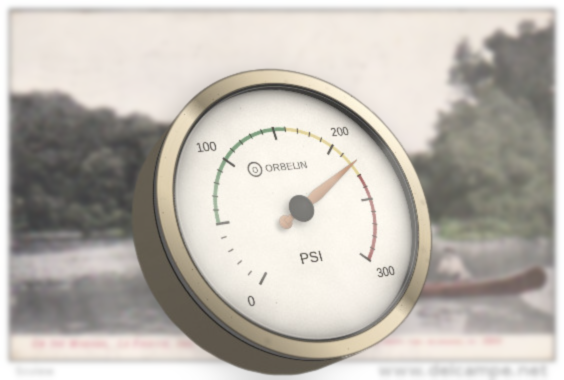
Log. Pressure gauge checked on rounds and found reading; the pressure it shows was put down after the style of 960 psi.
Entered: 220 psi
